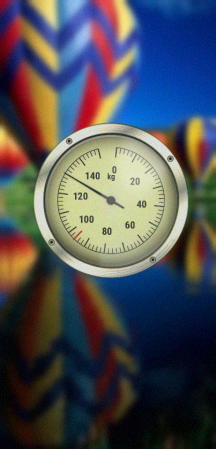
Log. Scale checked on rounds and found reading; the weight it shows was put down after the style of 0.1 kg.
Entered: 130 kg
